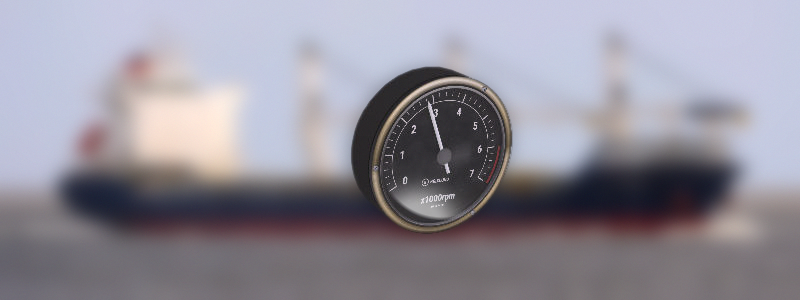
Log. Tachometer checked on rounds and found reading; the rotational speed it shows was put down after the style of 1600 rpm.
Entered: 2800 rpm
